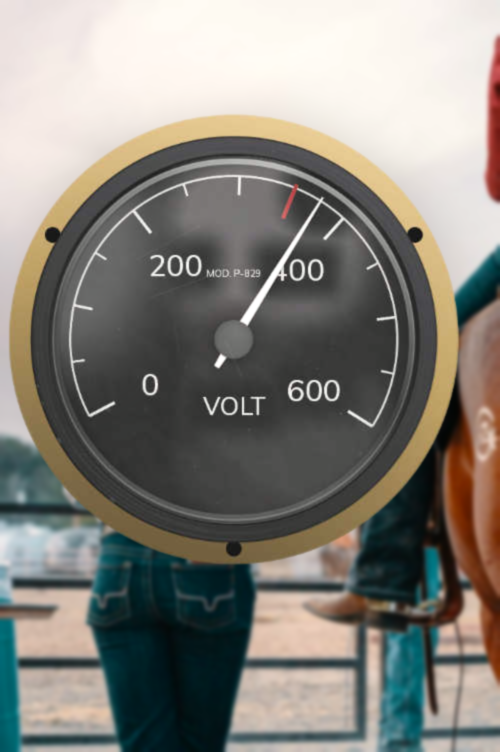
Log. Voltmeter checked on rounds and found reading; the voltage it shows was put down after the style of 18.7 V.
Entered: 375 V
